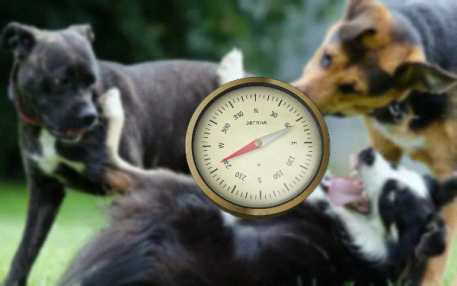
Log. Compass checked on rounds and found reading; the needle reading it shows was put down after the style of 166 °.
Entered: 245 °
